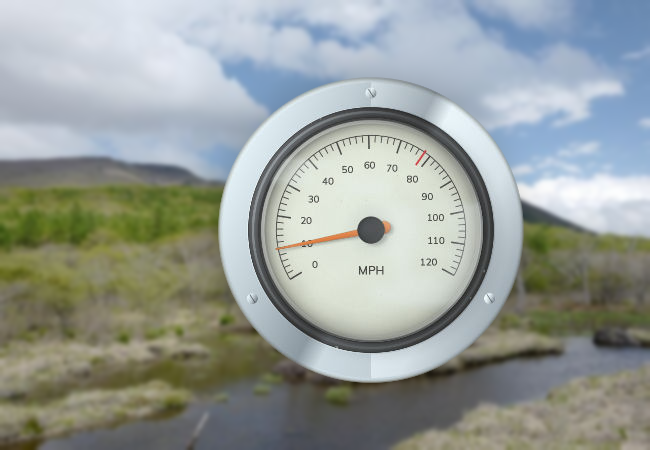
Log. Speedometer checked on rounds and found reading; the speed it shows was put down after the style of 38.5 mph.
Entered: 10 mph
